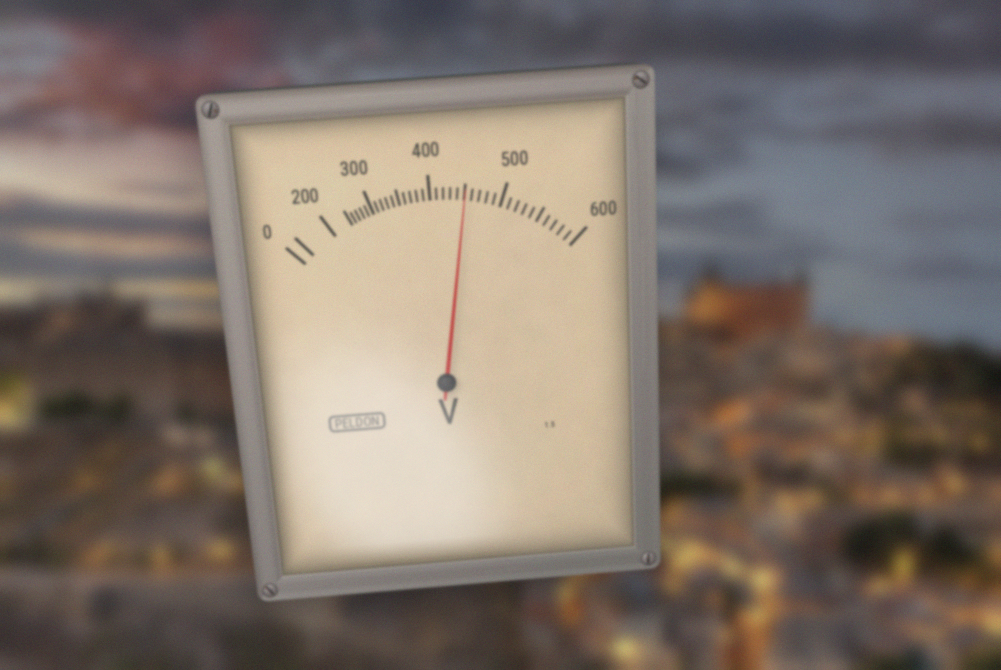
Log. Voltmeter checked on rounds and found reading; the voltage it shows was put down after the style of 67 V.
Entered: 450 V
